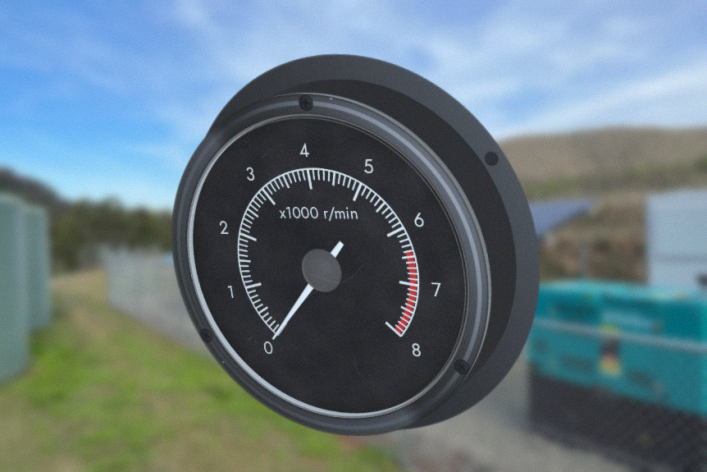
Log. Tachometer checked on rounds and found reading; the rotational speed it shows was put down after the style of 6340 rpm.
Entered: 0 rpm
